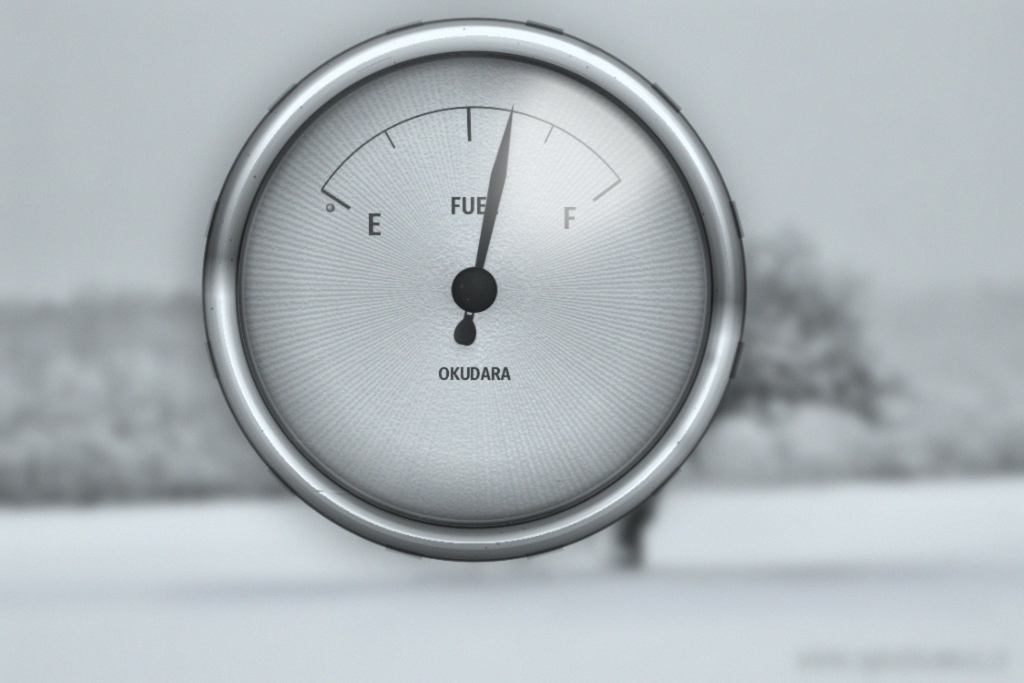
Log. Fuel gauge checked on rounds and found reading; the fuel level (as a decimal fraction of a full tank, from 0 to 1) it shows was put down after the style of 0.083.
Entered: 0.625
